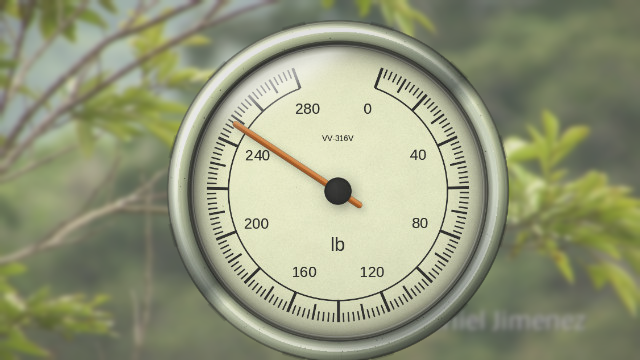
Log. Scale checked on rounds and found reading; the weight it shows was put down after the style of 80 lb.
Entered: 248 lb
